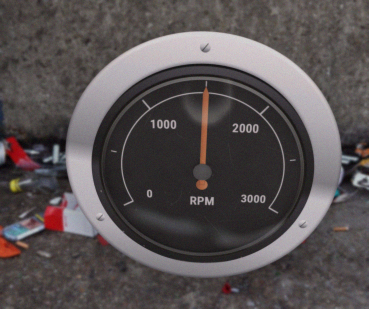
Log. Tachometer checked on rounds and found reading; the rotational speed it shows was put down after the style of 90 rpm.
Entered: 1500 rpm
